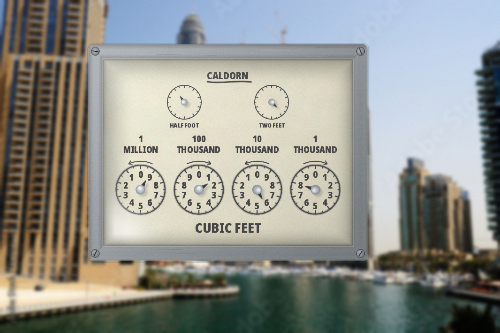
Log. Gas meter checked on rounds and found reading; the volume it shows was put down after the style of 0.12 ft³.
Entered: 915800 ft³
